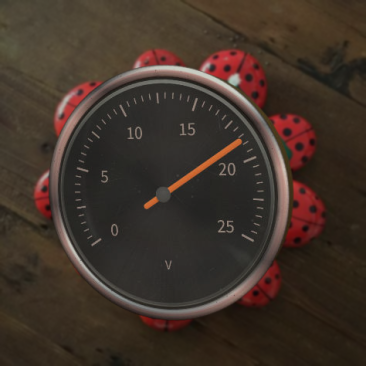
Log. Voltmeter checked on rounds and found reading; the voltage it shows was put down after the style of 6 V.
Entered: 18.75 V
